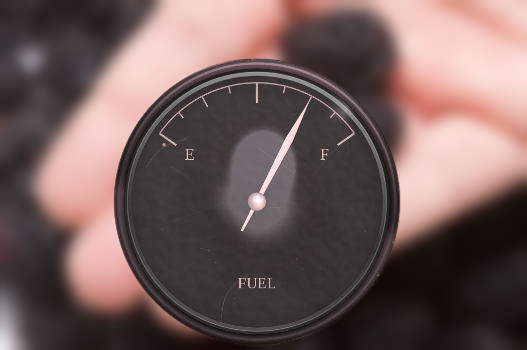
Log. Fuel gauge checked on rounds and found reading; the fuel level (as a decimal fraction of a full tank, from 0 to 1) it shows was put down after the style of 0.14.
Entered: 0.75
